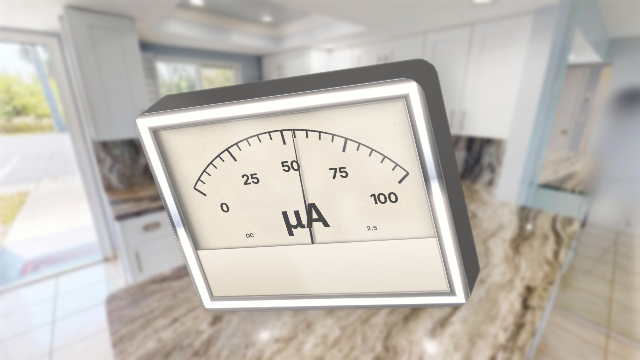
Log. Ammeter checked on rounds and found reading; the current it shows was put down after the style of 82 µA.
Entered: 55 µA
